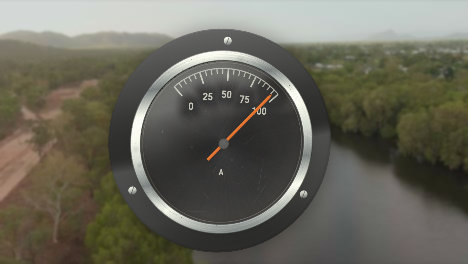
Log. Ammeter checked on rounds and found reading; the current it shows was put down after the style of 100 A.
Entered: 95 A
